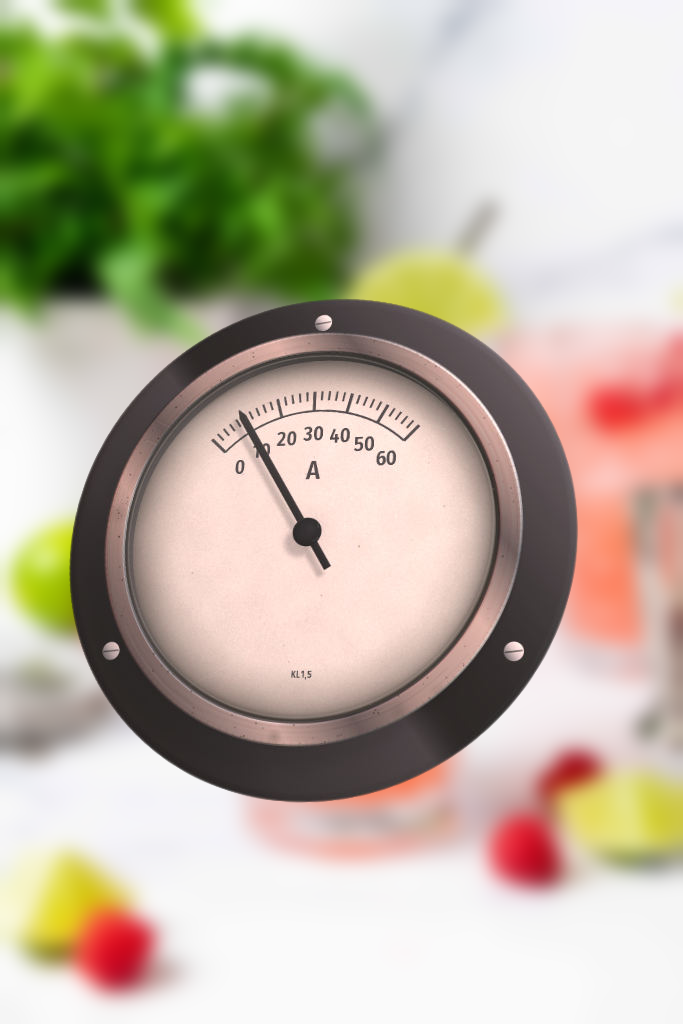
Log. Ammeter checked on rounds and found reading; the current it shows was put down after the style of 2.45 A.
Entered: 10 A
